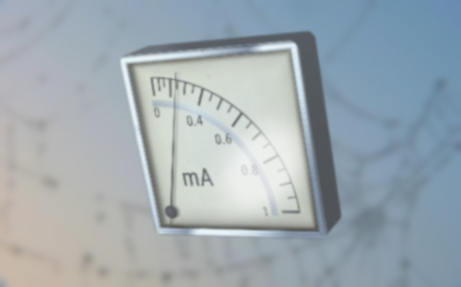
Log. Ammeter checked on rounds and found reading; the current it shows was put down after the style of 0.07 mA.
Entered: 0.25 mA
